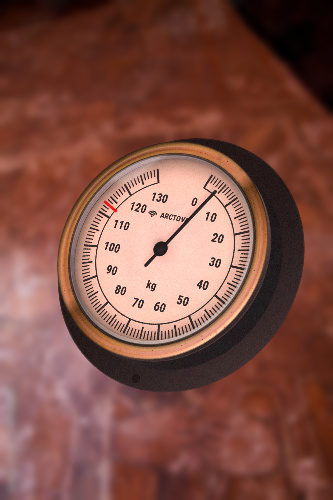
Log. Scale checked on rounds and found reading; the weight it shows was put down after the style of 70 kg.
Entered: 5 kg
